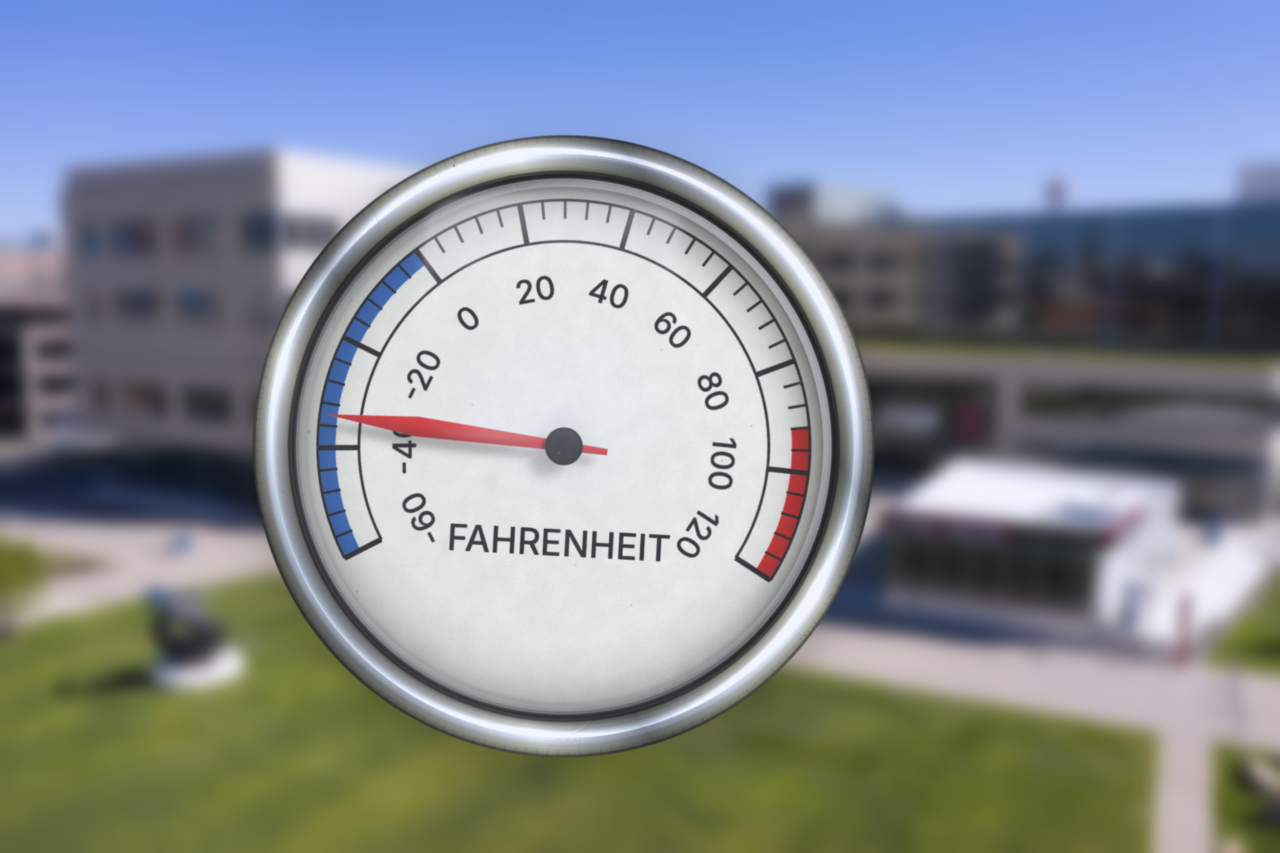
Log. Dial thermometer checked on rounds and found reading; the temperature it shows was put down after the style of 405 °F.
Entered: -34 °F
